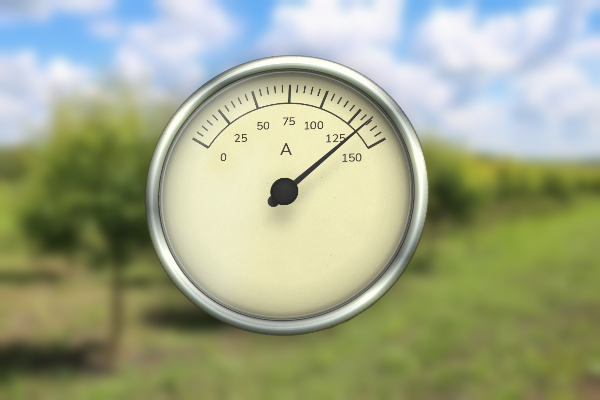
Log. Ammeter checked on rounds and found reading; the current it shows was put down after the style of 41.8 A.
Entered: 135 A
